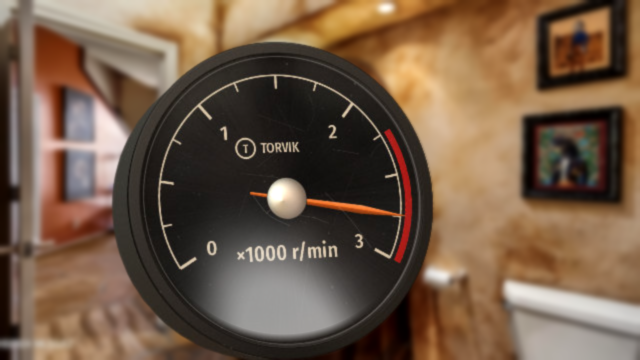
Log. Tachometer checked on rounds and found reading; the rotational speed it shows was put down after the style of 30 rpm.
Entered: 2750 rpm
